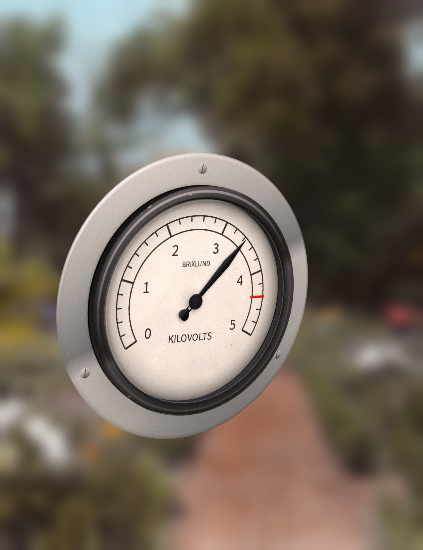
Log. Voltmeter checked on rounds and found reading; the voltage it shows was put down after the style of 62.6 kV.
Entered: 3.4 kV
